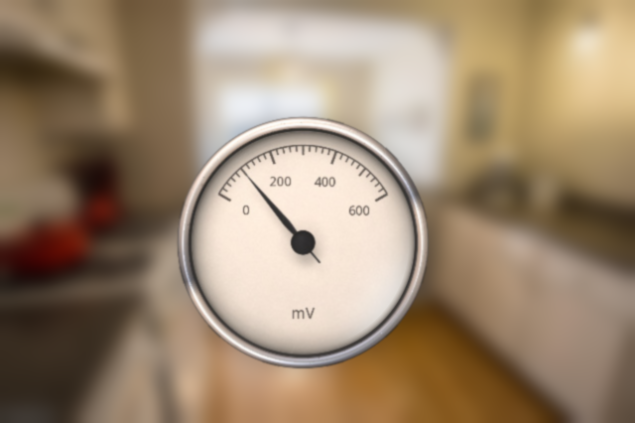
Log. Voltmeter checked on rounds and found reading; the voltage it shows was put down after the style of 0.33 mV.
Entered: 100 mV
